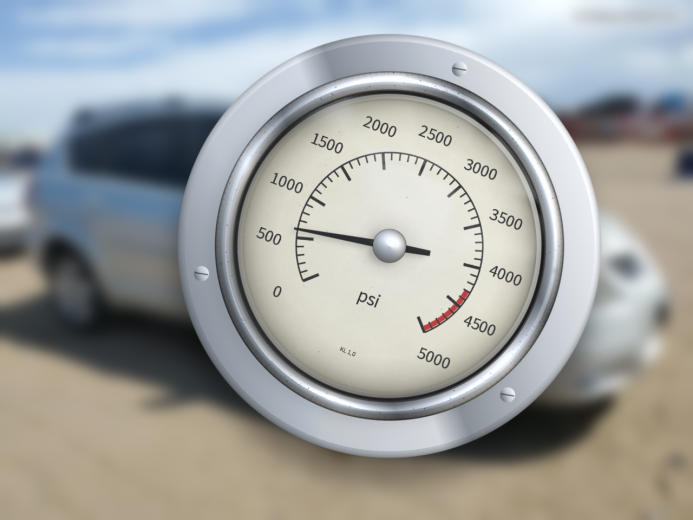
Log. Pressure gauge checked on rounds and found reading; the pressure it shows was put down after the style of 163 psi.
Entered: 600 psi
